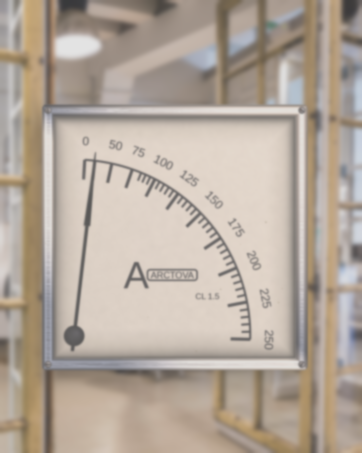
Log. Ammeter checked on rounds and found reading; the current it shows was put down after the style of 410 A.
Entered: 25 A
